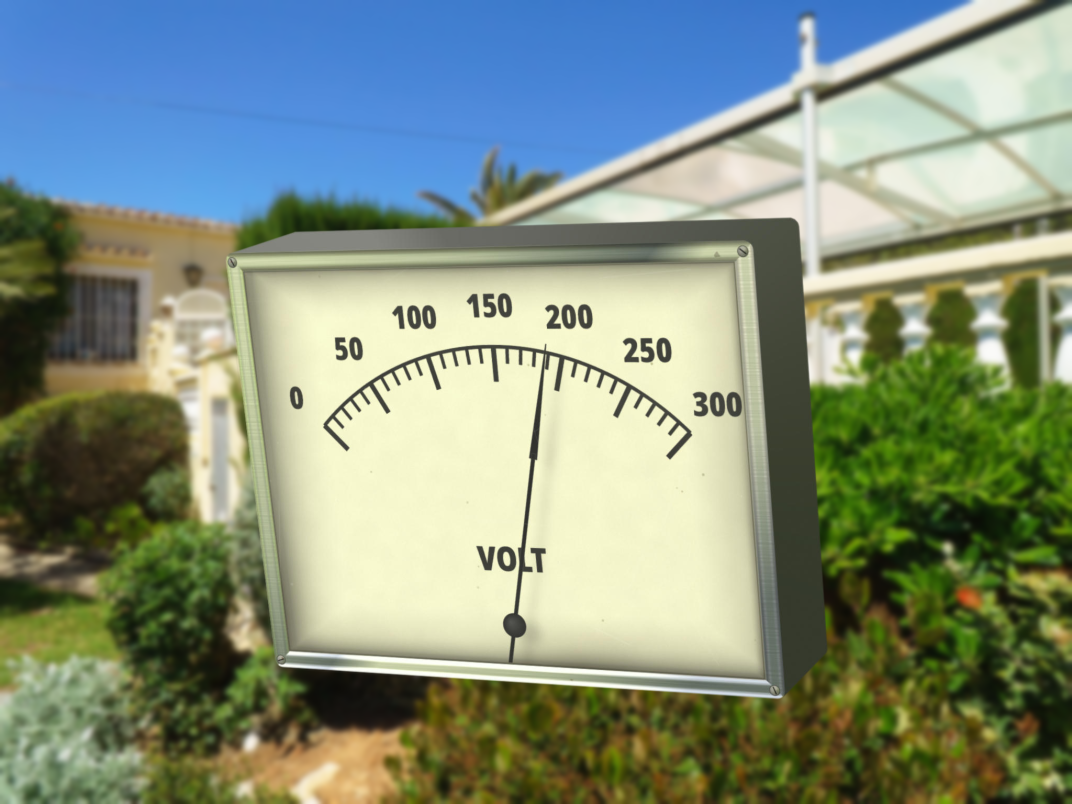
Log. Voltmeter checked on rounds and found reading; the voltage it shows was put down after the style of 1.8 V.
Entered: 190 V
